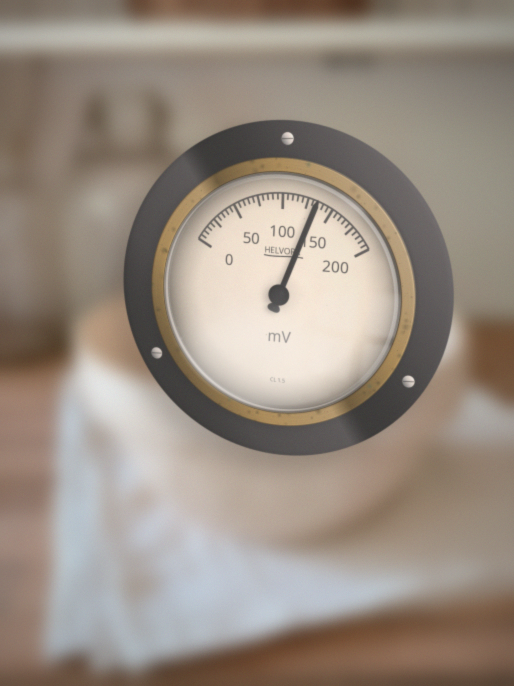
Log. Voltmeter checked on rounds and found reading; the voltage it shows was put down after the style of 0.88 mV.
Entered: 135 mV
